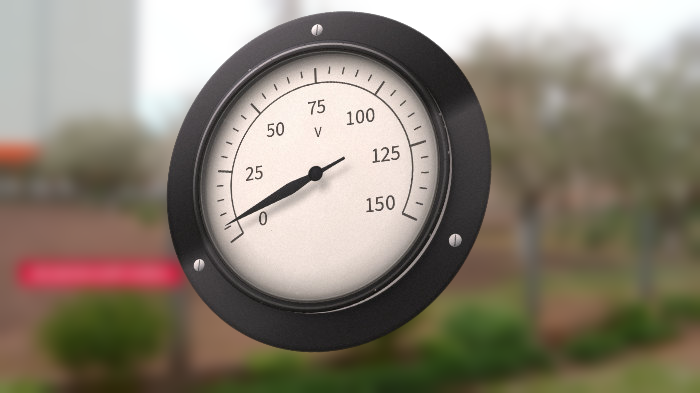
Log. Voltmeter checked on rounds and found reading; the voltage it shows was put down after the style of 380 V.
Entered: 5 V
